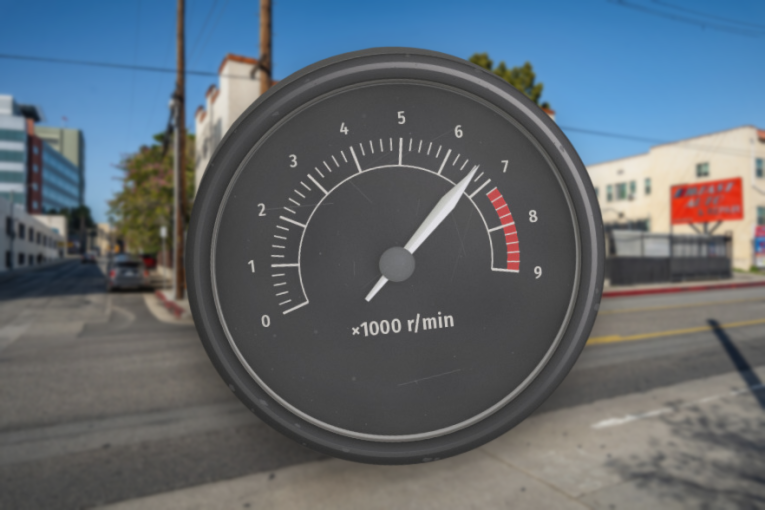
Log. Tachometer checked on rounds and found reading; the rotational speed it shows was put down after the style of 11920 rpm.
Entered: 6600 rpm
